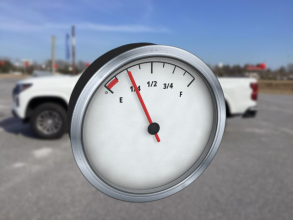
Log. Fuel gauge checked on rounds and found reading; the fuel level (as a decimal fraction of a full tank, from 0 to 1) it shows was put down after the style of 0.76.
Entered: 0.25
